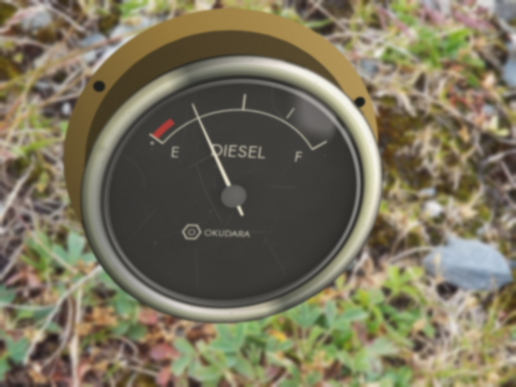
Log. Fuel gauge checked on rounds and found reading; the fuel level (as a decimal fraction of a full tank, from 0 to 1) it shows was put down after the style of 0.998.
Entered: 0.25
